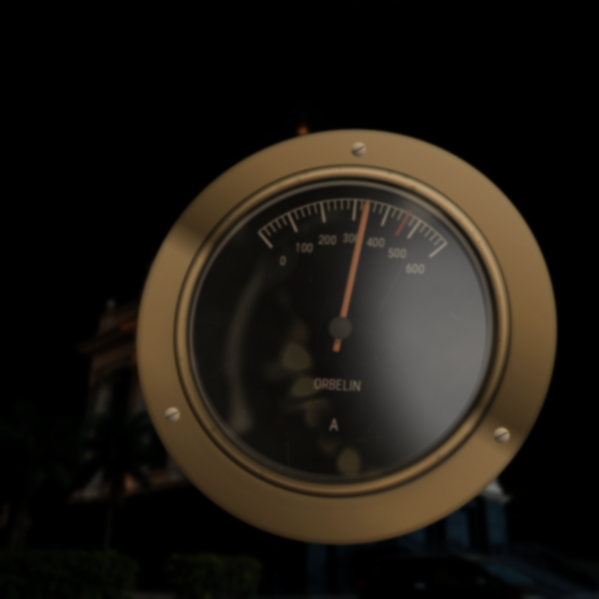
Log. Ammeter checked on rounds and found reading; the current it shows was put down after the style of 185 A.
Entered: 340 A
